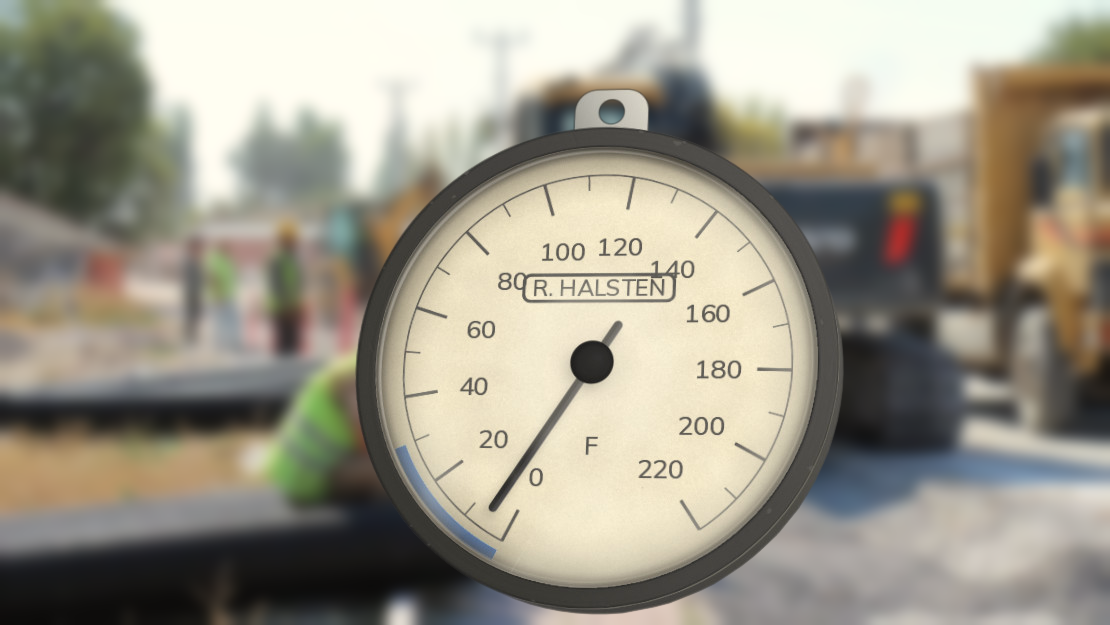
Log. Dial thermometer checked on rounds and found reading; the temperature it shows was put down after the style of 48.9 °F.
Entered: 5 °F
